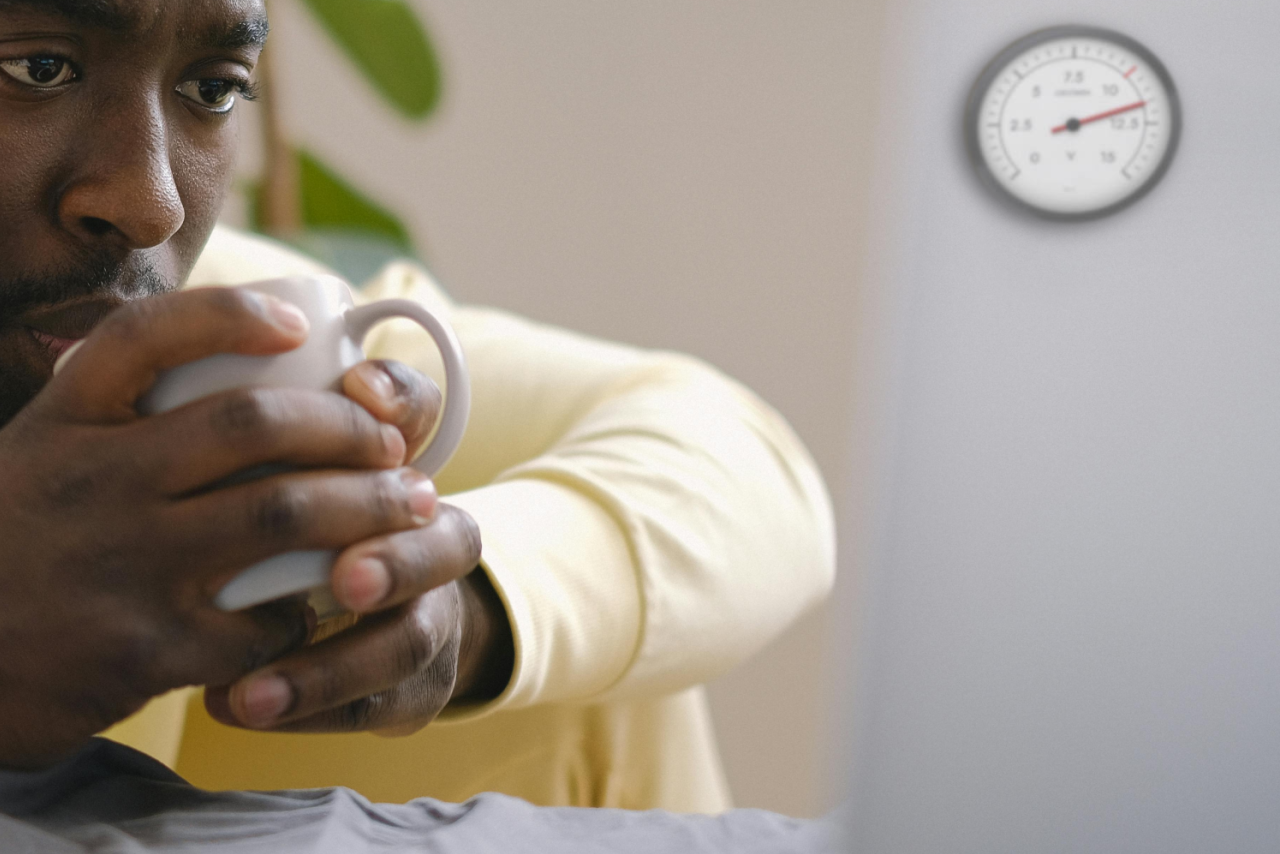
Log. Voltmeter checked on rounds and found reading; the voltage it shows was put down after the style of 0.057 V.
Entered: 11.5 V
